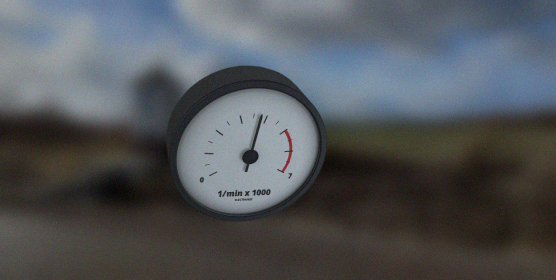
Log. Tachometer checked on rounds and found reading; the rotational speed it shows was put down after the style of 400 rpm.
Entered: 3750 rpm
